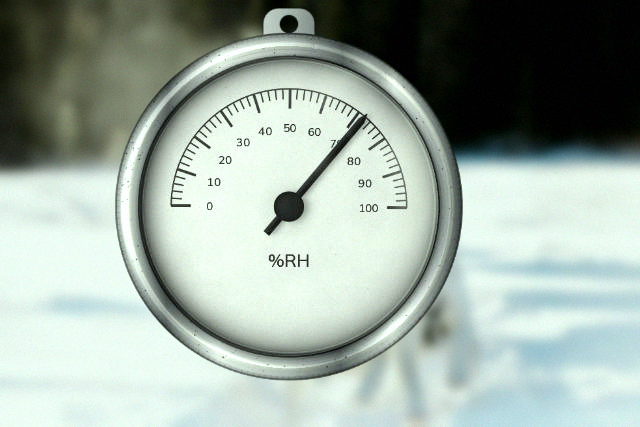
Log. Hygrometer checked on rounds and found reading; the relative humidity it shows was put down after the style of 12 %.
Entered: 72 %
